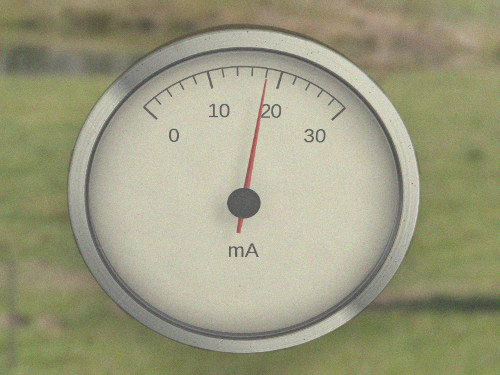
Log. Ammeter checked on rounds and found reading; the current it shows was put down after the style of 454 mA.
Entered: 18 mA
